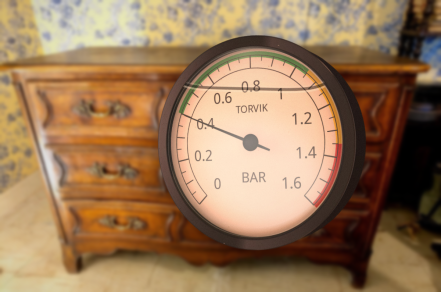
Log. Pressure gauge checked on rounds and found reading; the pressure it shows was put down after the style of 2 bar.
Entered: 0.4 bar
